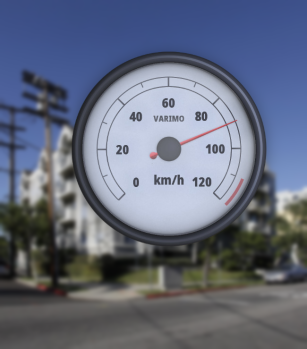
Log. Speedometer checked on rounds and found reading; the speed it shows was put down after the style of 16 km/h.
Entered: 90 km/h
